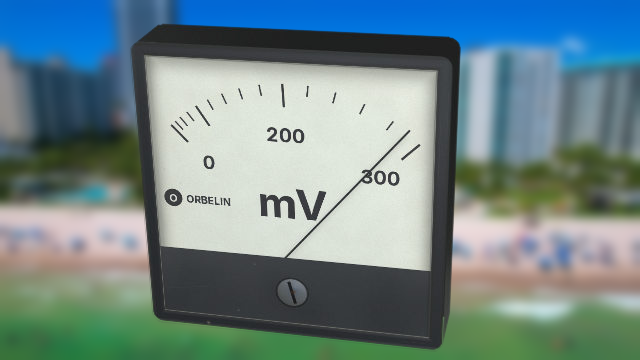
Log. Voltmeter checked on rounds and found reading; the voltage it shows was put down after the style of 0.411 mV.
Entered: 290 mV
